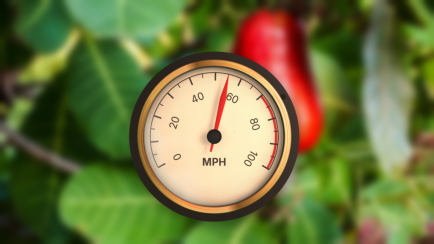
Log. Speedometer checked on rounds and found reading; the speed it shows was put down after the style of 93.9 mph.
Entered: 55 mph
